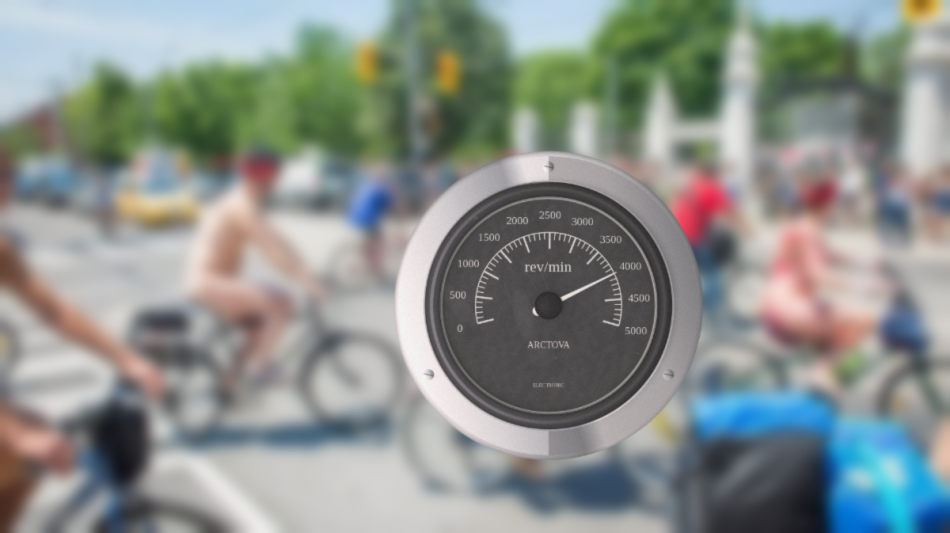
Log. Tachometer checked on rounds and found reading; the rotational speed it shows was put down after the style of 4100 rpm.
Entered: 4000 rpm
